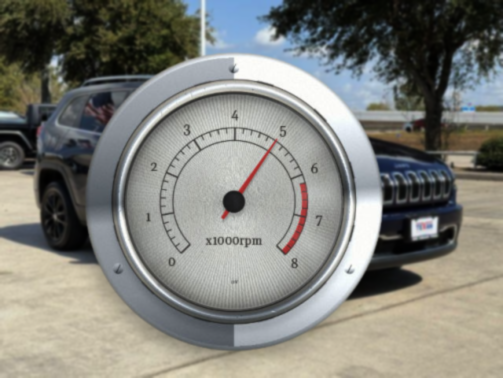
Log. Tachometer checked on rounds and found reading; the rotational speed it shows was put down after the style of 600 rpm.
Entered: 5000 rpm
